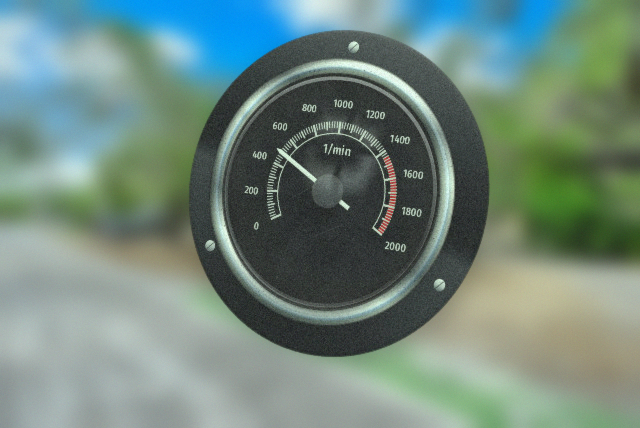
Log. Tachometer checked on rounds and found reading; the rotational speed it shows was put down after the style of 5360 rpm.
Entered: 500 rpm
